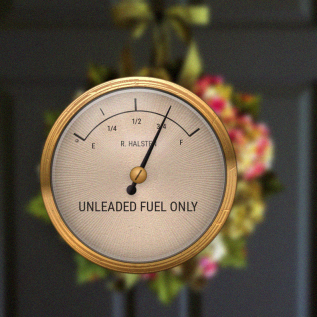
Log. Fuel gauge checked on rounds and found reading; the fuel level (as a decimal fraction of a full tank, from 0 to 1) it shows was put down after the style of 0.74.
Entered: 0.75
